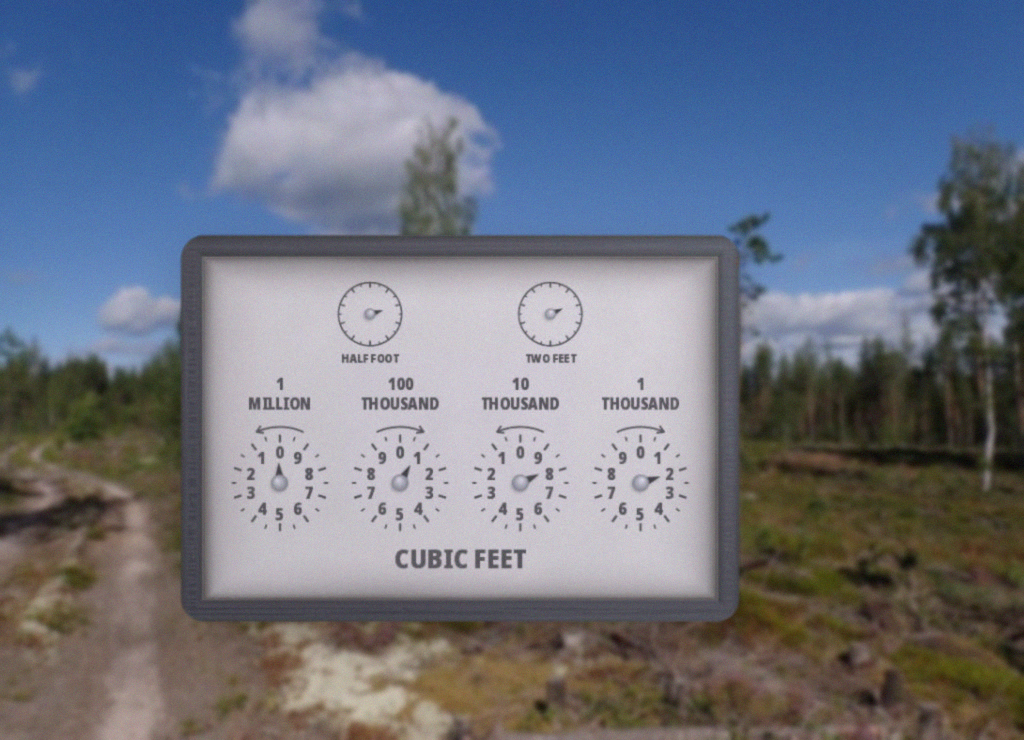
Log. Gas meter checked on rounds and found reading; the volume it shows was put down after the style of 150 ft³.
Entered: 8200 ft³
